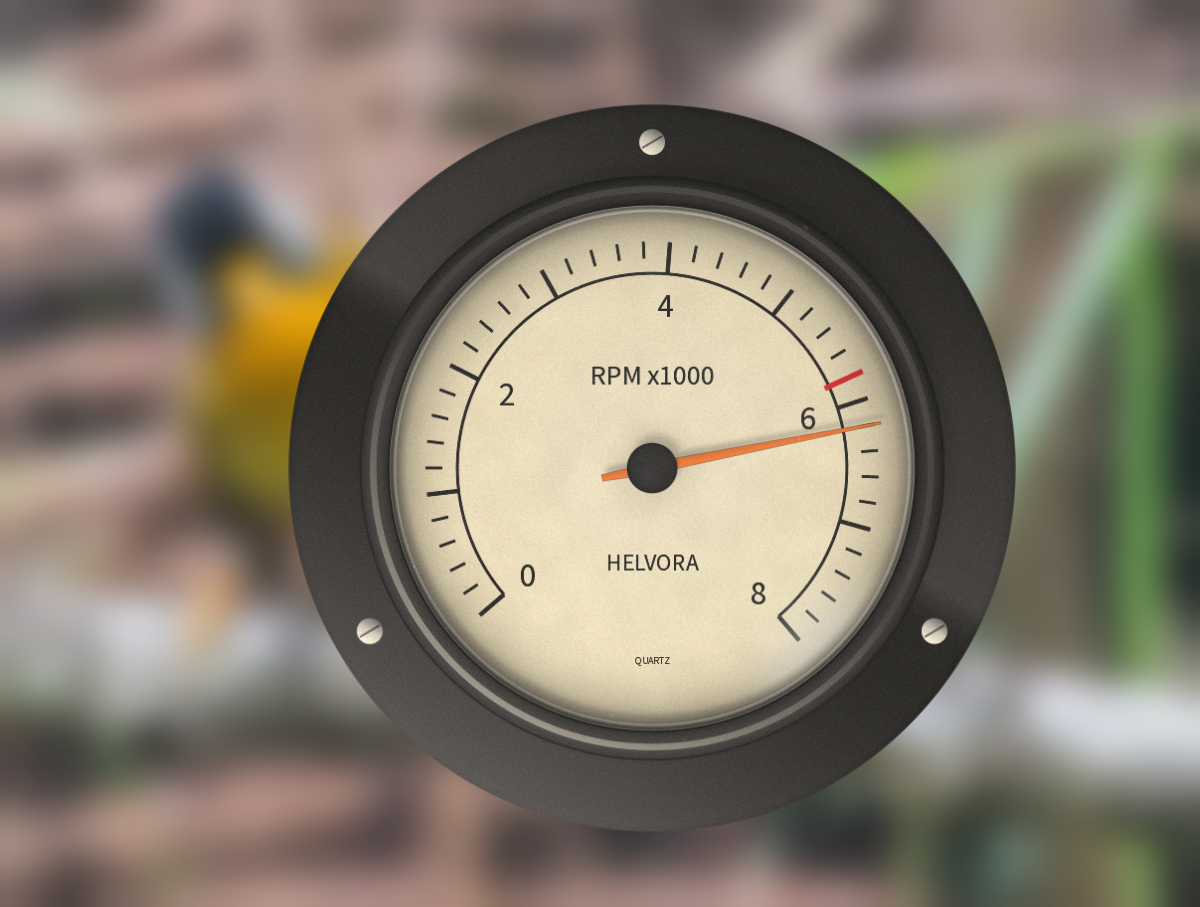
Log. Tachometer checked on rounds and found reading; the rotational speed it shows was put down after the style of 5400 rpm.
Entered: 6200 rpm
